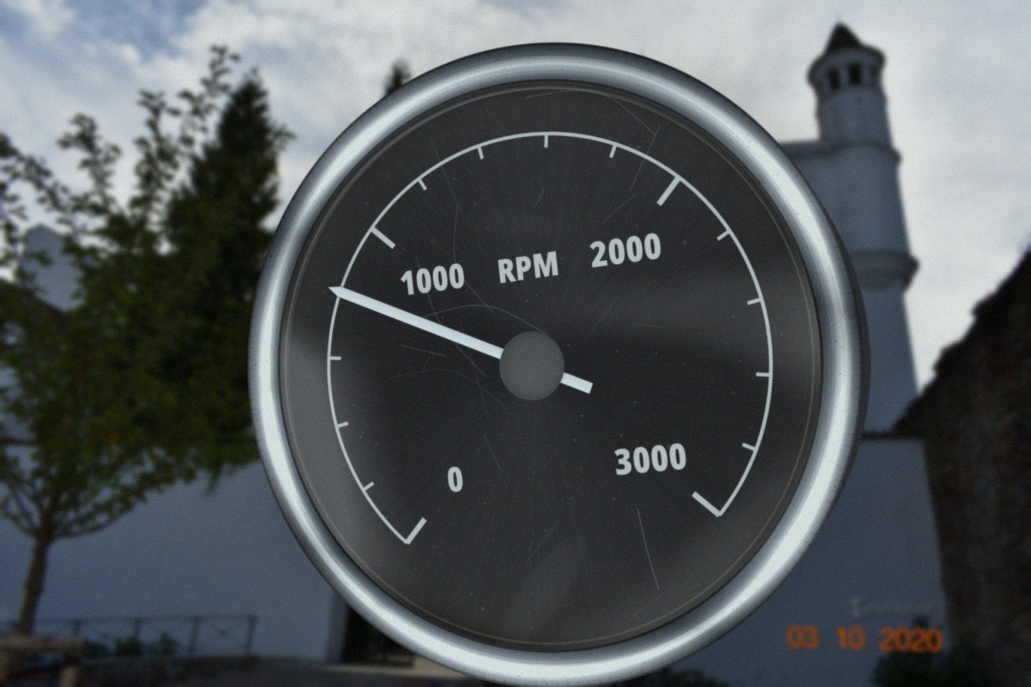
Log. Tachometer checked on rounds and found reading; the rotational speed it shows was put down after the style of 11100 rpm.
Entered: 800 rpm
